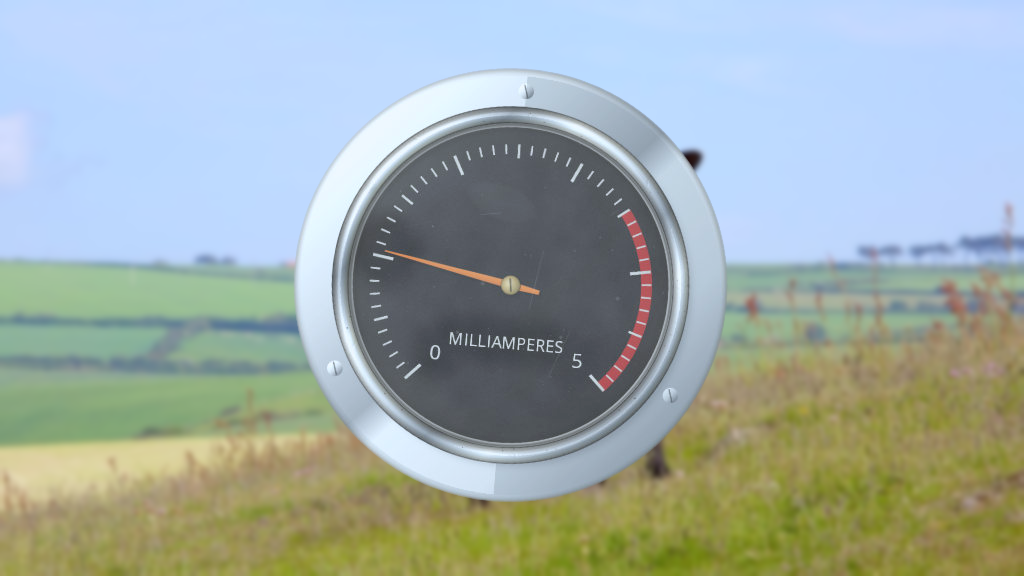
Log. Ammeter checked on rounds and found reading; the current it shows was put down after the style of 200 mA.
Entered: 1.05 mA
